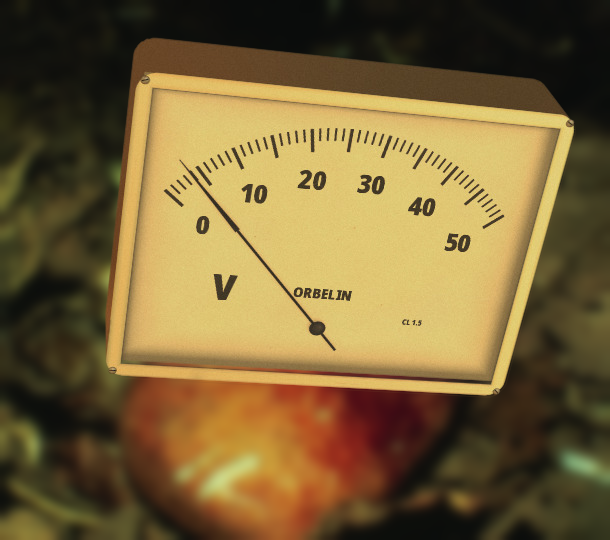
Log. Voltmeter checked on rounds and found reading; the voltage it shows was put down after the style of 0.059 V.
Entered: 4 V
